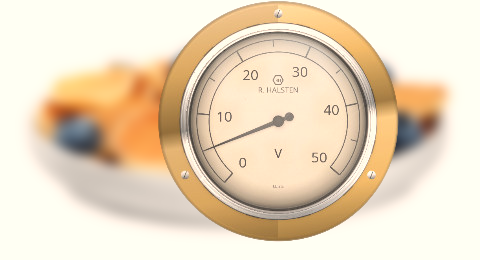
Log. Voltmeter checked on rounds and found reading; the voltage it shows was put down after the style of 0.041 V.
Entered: 5 V
